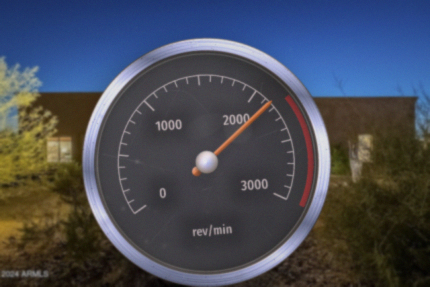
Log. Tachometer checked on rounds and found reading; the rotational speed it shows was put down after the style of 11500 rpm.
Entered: 2150 rpm
